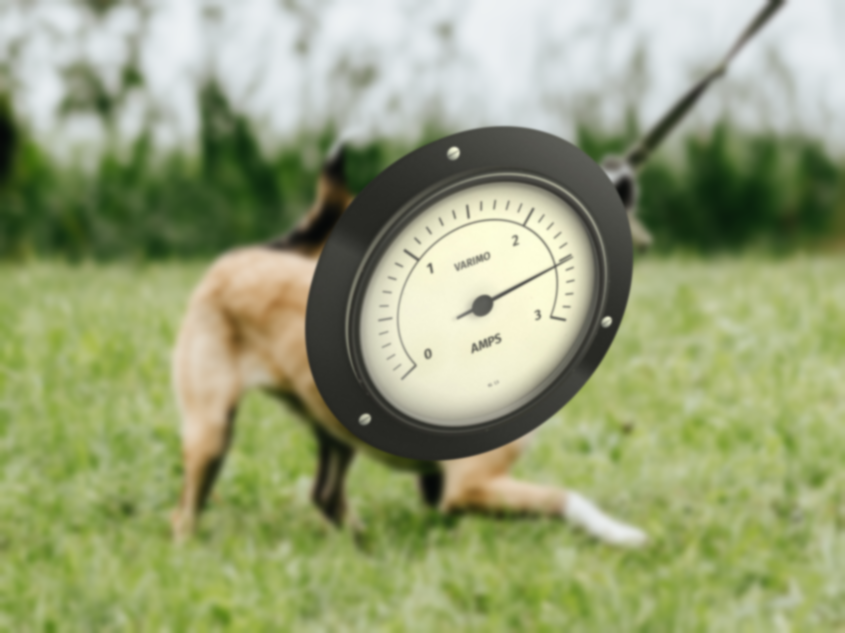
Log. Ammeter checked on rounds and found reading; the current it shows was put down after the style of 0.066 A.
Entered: 2.5 A
